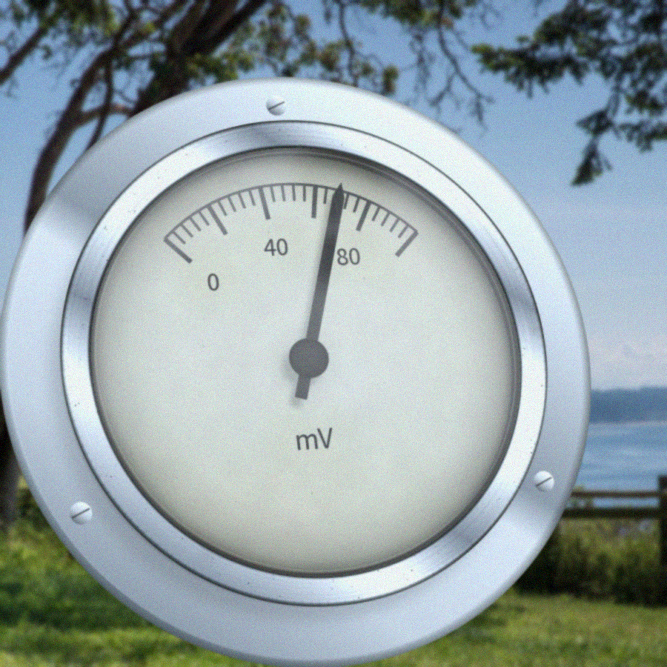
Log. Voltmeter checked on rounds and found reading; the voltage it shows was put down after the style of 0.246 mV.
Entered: 68 mV
